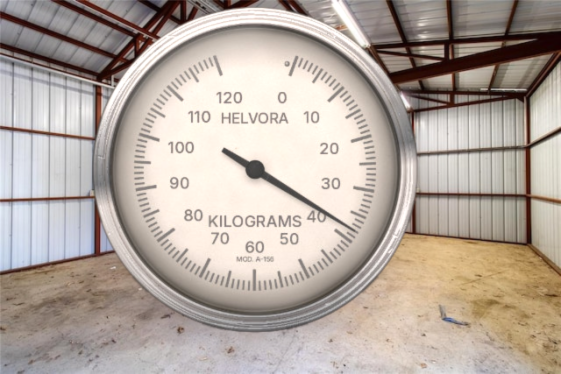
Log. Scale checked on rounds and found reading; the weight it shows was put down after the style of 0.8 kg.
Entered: 38 kg
